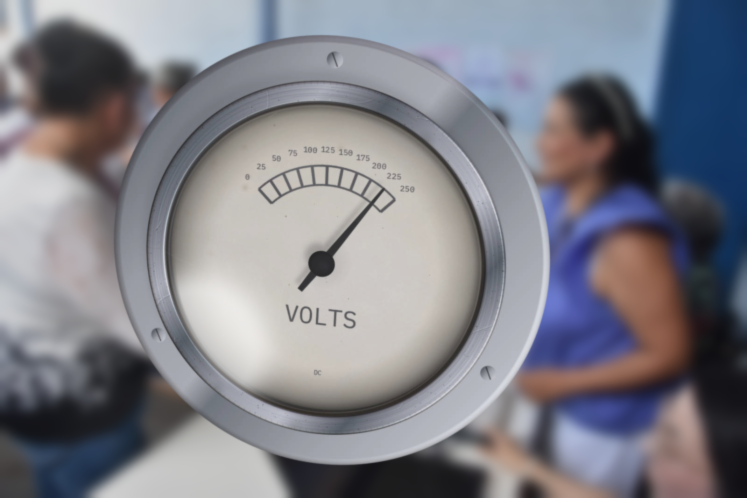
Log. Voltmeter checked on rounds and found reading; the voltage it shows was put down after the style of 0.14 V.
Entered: 225 V
